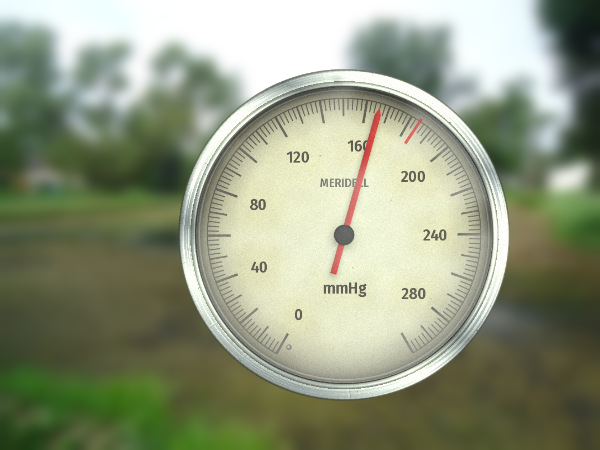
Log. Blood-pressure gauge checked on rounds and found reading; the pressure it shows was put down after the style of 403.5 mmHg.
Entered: 166 mmHg
